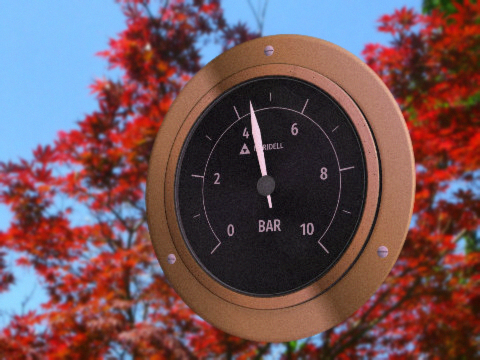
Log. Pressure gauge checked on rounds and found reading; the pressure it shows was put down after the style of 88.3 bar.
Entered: 4.5 bar
